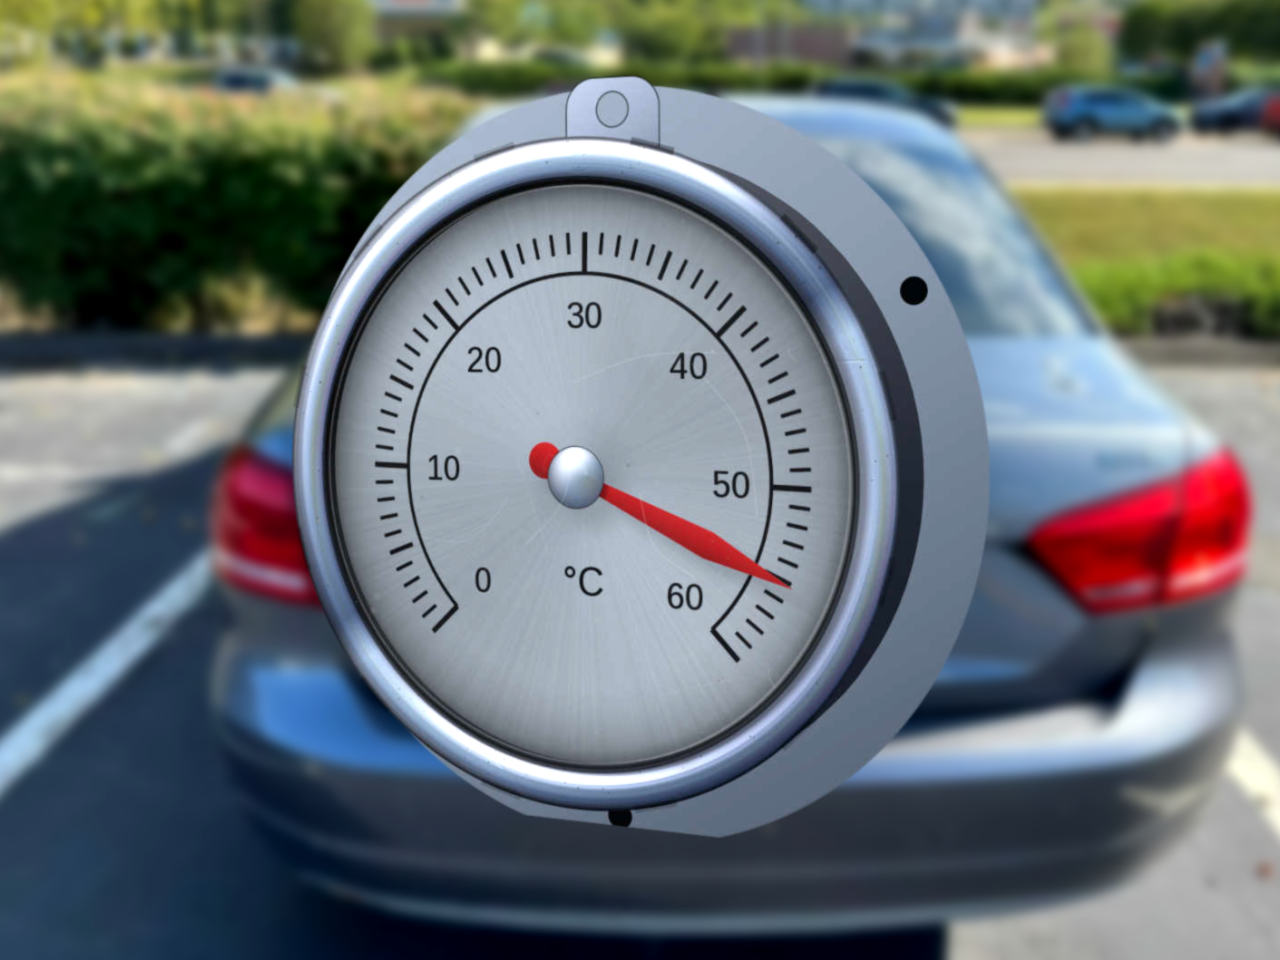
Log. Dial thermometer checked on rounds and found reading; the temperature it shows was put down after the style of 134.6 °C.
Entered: 55 °C
